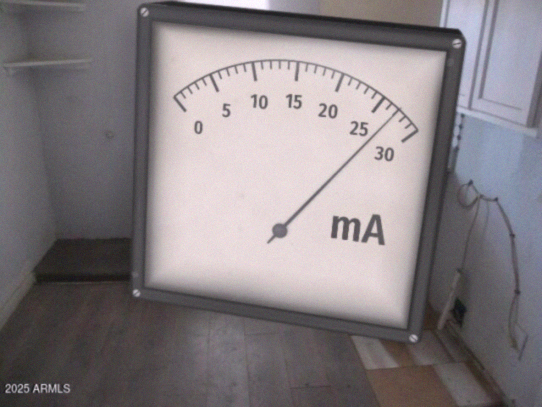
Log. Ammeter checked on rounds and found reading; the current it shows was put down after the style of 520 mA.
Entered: 27 mA
